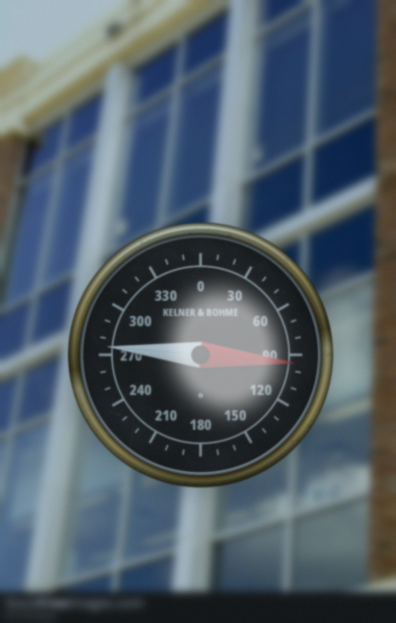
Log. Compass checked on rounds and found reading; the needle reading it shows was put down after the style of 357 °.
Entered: 95 °
